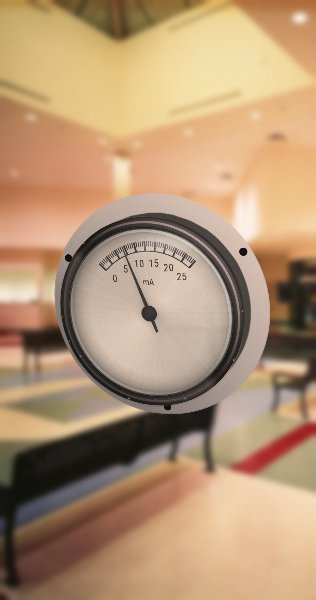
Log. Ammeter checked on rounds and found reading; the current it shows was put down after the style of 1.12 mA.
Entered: 7.5 mA
